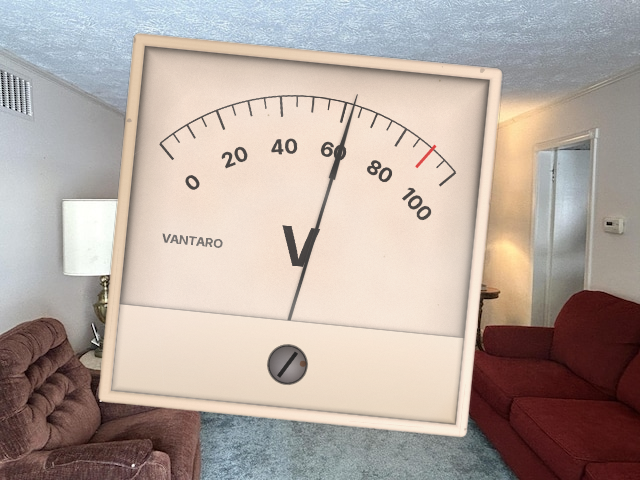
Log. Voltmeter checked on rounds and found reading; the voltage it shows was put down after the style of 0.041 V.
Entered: 62.5 V
